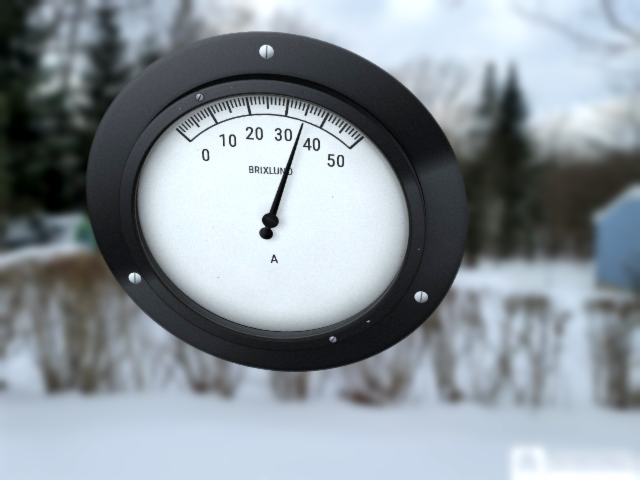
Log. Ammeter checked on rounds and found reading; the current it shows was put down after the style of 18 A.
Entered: 35 A
